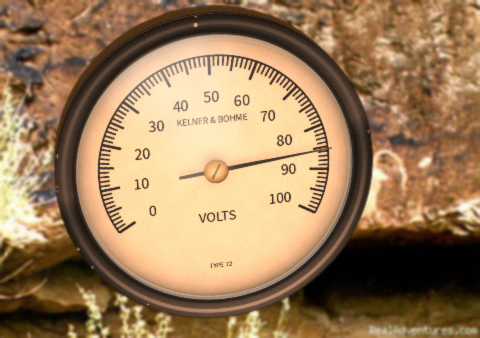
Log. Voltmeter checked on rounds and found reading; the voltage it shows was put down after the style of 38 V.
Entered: 85 V
